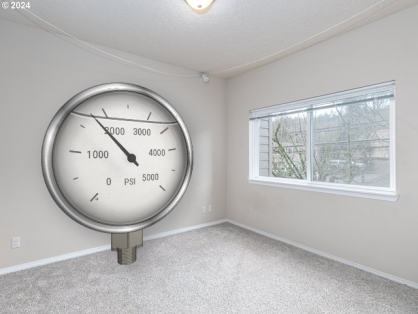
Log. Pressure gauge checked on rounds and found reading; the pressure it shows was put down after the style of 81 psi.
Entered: 1750 psi
